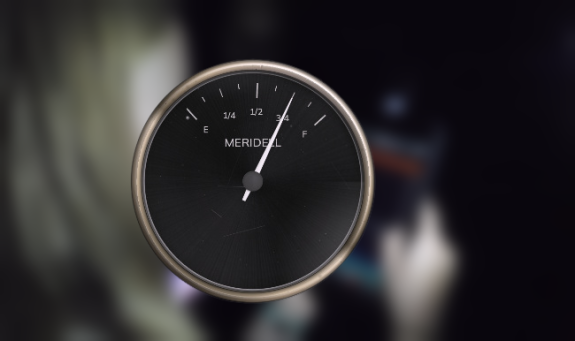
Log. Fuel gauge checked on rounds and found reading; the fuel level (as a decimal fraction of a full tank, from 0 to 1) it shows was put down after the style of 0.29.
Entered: 0.75
